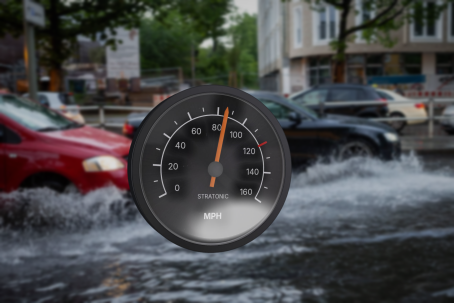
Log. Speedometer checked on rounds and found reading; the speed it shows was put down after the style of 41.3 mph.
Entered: 85 mph
